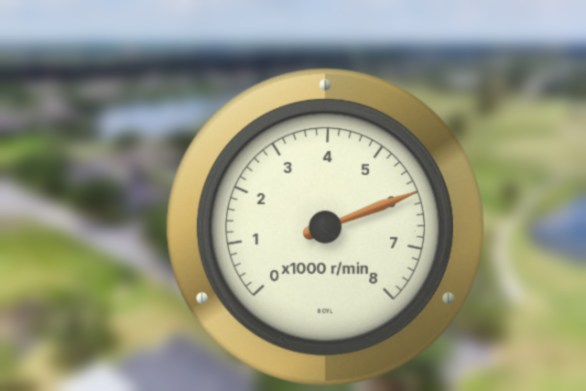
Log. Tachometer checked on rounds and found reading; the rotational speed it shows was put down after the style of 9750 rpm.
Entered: 6000 rpm
